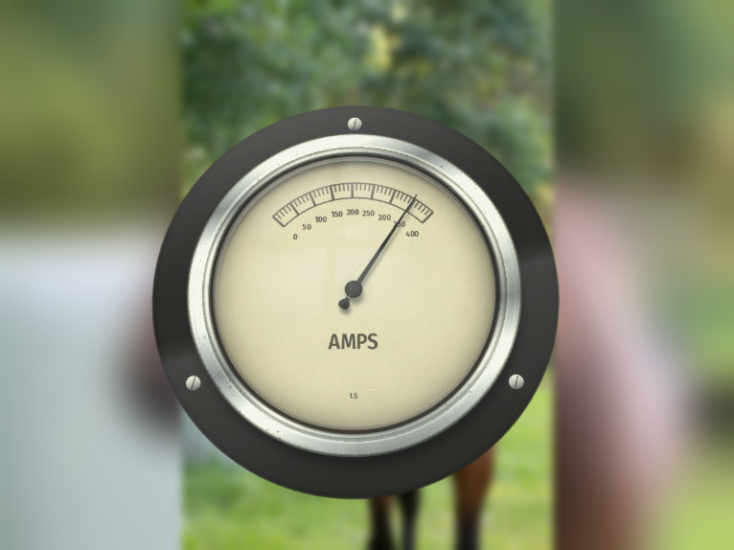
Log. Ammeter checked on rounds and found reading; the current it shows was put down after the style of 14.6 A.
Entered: 350 A
